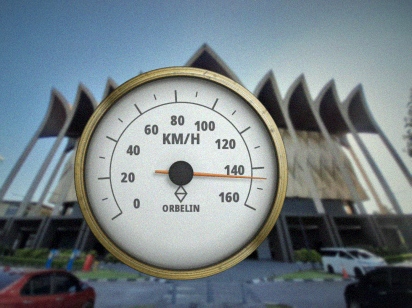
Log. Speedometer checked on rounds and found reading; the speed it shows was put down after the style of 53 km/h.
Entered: 145 km/h
